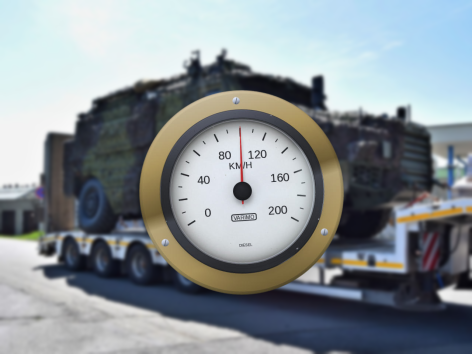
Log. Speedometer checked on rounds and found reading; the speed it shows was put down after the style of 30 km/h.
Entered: 100 km/h
